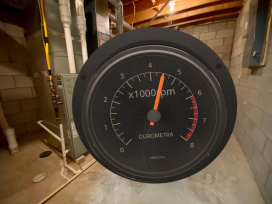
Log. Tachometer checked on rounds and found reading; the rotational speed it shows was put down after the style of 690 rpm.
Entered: 4500 rpm
